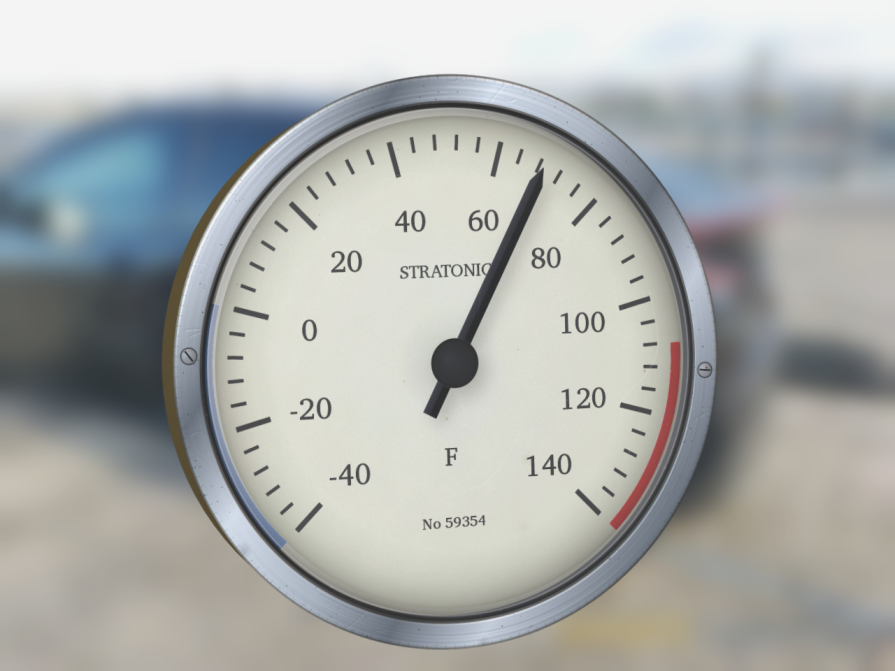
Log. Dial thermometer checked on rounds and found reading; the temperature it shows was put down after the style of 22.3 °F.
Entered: 68 °F
